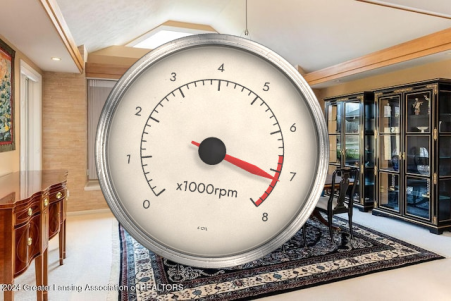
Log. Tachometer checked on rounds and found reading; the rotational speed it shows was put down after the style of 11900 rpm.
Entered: 7200 rpm
